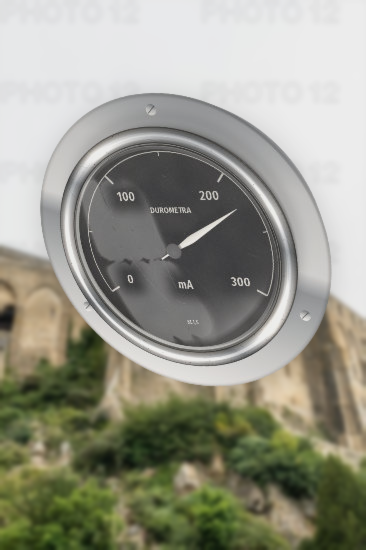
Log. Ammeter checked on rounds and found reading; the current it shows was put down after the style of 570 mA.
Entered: 225 mA
